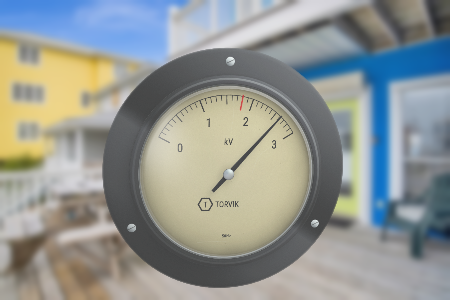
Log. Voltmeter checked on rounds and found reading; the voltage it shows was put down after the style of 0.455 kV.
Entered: 2.6 kV
